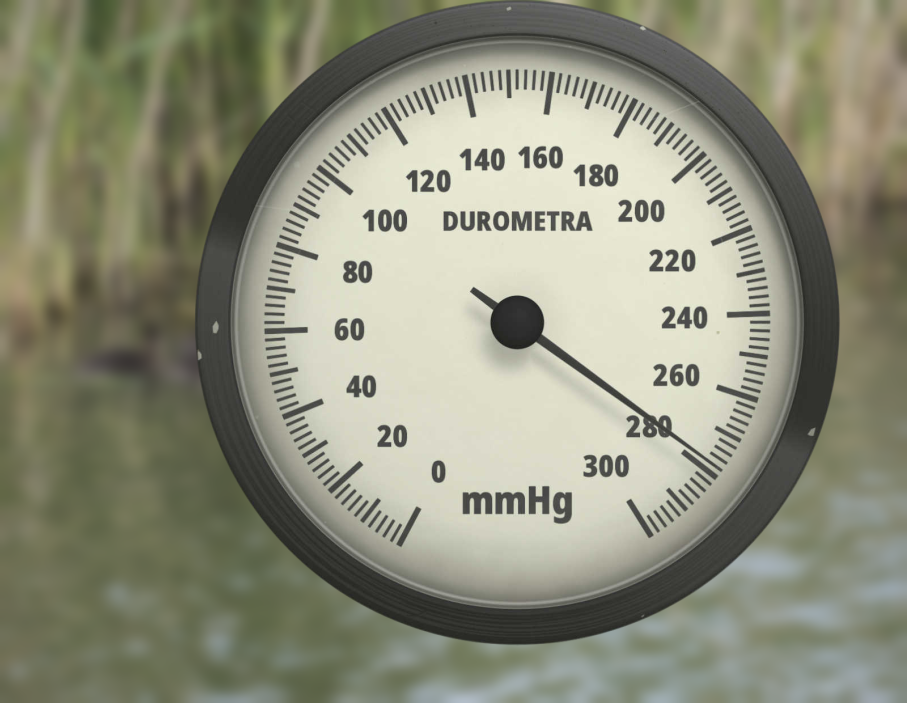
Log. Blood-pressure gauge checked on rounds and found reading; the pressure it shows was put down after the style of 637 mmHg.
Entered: 278 mmHg
